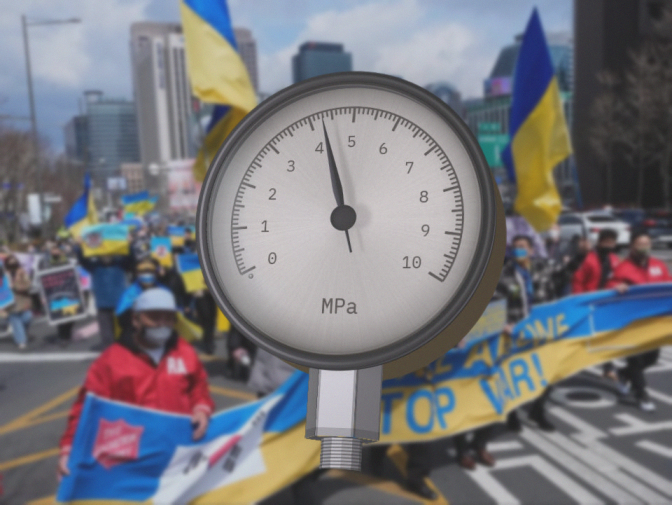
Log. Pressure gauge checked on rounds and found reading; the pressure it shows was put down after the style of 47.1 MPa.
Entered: 4.3 MPa
